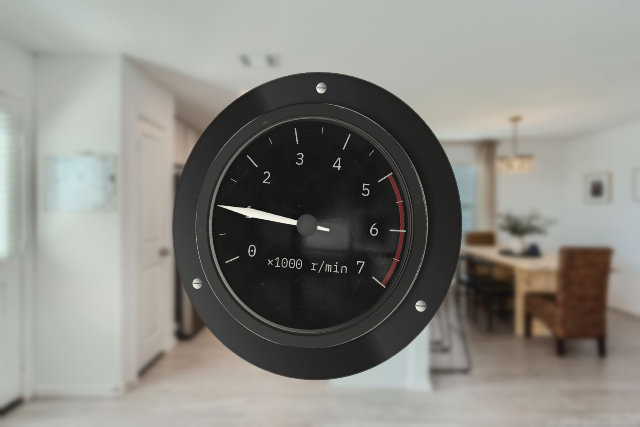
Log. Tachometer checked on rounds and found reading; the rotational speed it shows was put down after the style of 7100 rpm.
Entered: 1000 rpm
